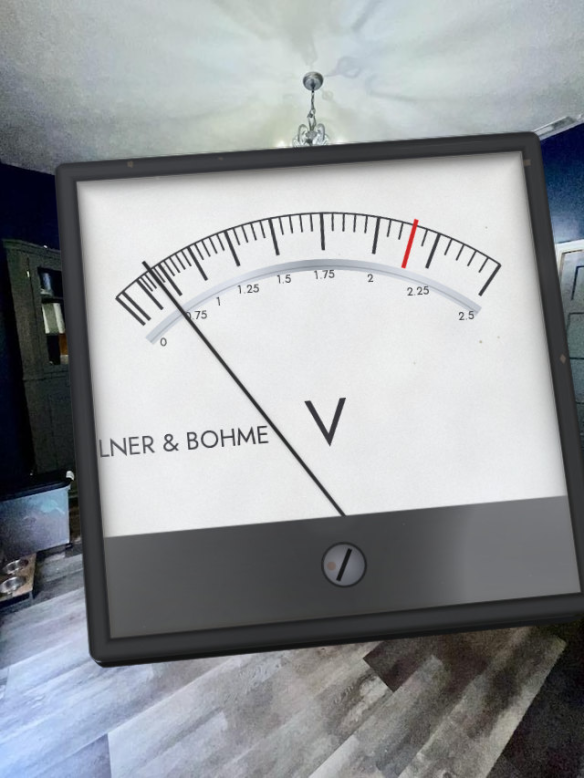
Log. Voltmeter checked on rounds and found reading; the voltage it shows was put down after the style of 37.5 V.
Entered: 0.65 V
